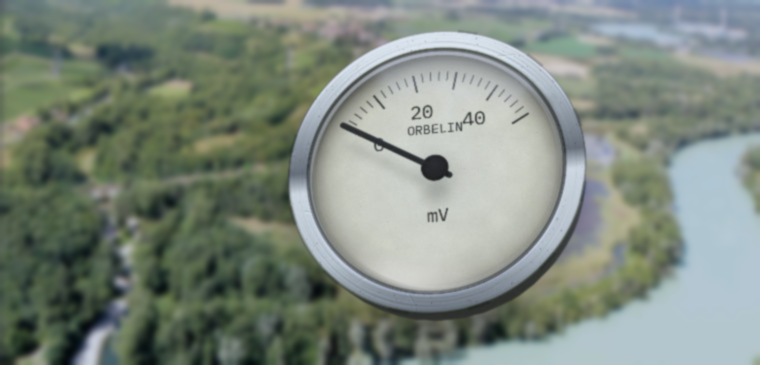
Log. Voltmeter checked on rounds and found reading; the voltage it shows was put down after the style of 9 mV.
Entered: 0 mV
